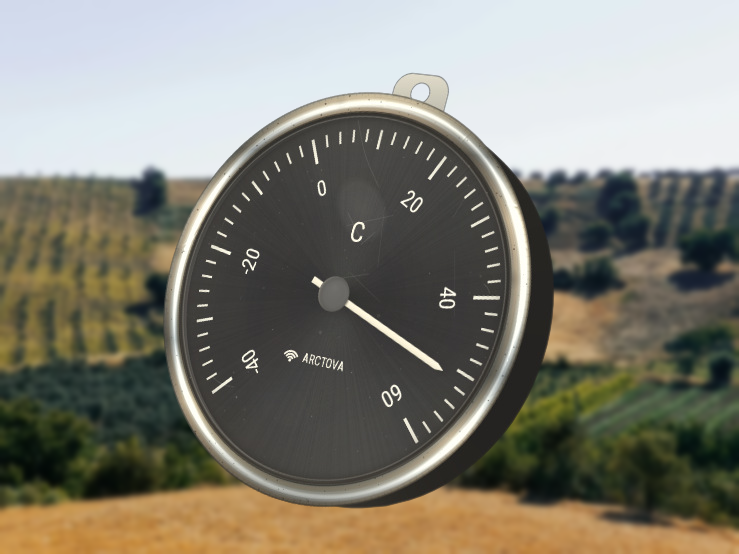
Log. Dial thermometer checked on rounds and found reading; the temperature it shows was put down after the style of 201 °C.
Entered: 51 °C
